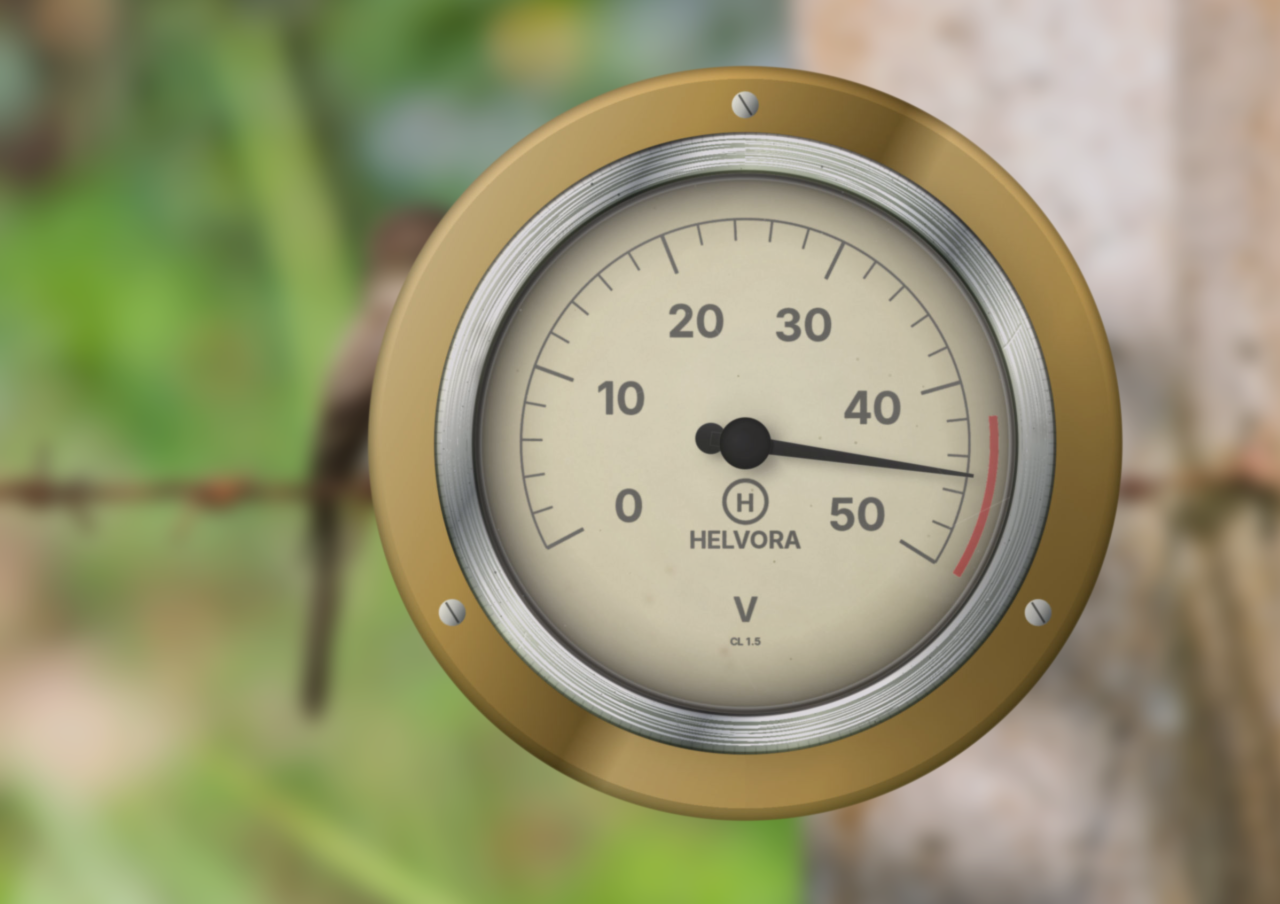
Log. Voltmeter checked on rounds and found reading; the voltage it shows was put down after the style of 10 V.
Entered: 45 V
